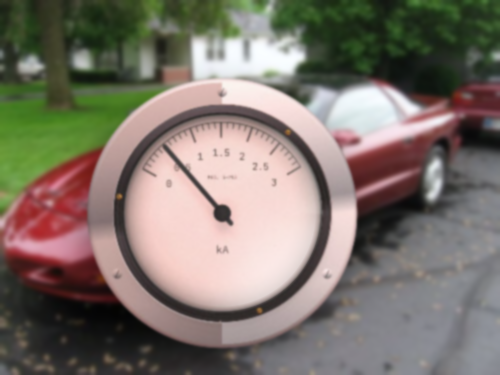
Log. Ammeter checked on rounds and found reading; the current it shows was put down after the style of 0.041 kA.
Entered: 0.5 kA
